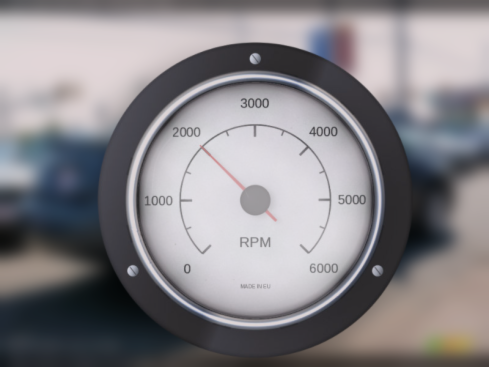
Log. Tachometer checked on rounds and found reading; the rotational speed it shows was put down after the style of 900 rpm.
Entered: 2000 rpm
